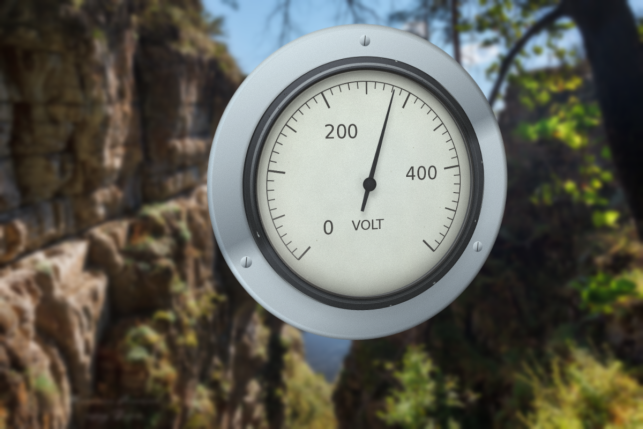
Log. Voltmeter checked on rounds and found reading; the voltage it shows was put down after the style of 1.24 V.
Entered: 280 V
